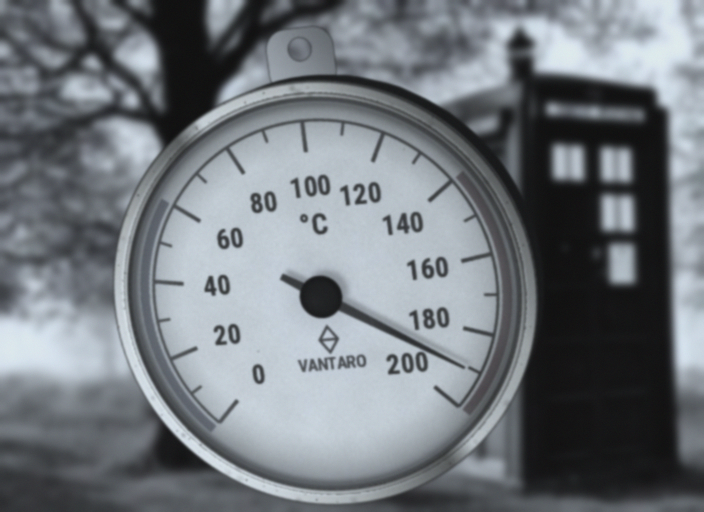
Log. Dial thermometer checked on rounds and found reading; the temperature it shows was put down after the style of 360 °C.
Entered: 190 °C
